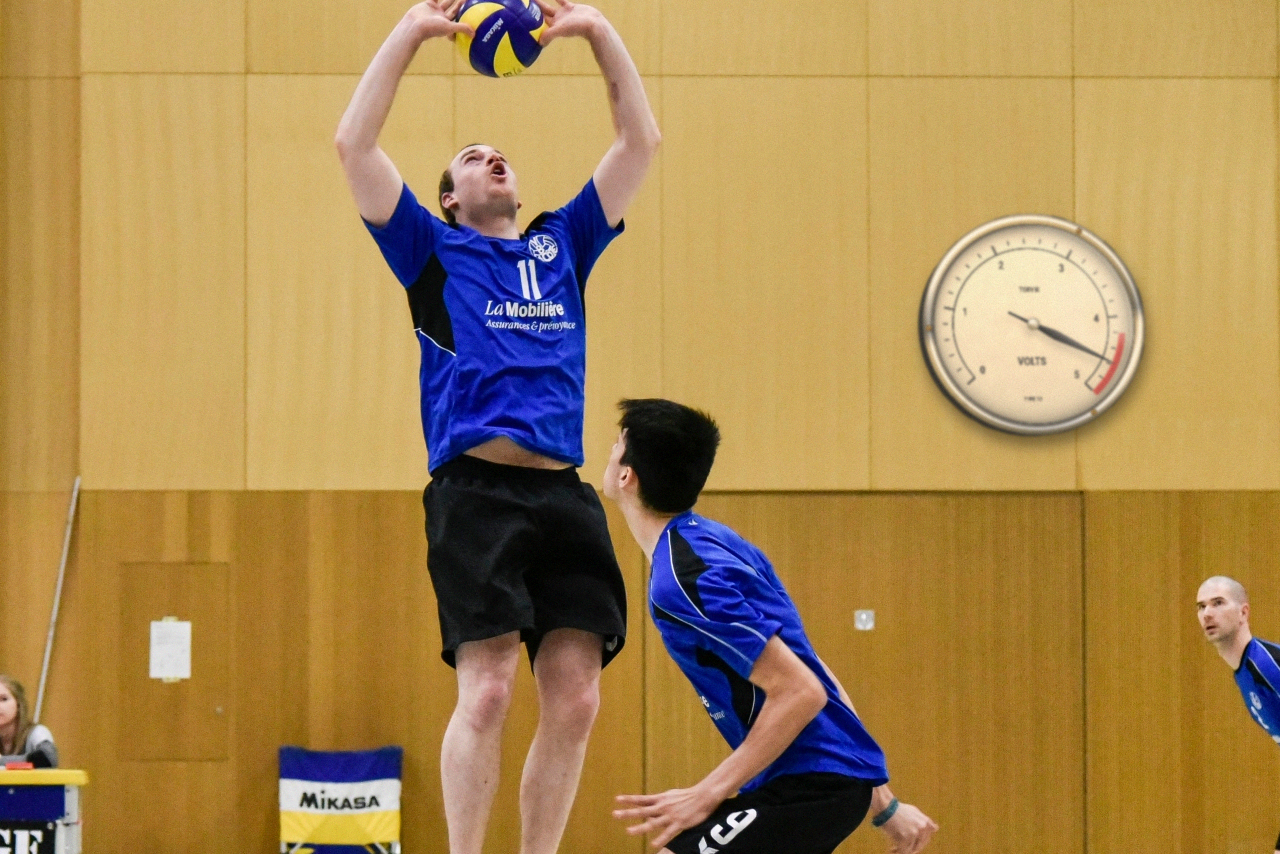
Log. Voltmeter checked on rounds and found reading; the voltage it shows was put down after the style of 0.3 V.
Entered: 4.6 V
